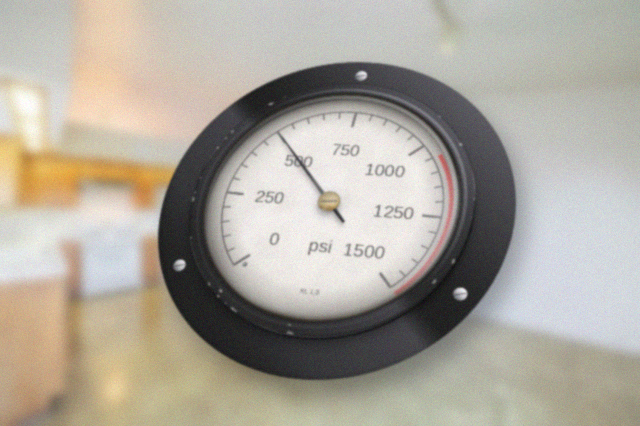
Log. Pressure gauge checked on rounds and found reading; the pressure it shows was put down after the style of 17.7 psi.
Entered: 500 psi
